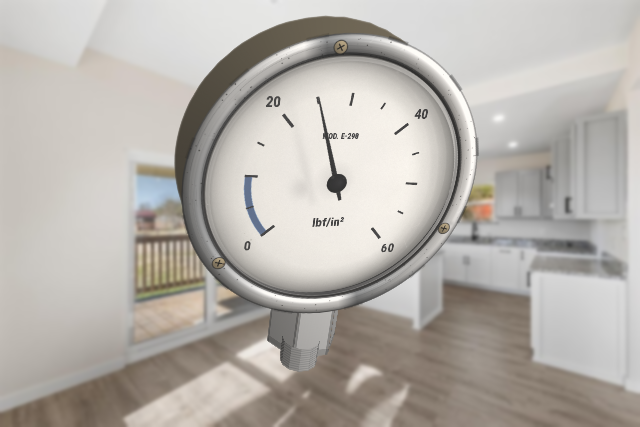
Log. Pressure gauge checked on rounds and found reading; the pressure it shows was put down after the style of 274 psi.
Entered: 25 psi
